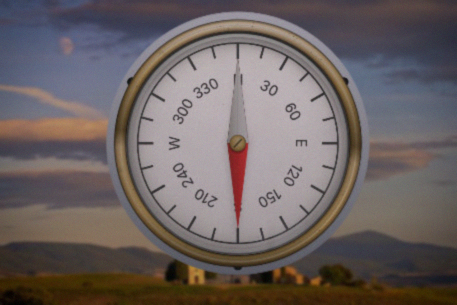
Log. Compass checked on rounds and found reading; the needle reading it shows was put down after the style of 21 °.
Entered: 180 °
